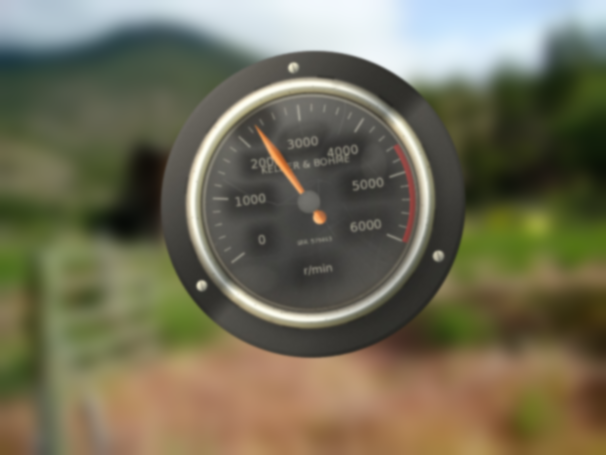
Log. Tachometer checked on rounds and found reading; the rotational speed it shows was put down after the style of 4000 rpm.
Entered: 2300 rpm
